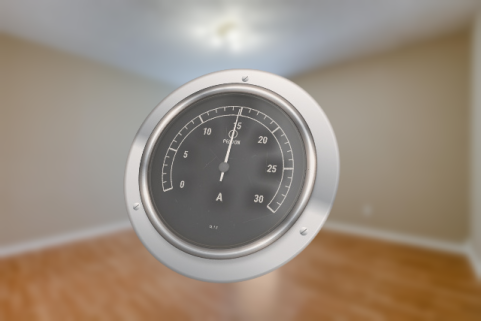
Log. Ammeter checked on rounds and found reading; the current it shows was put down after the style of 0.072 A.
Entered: 15 A
